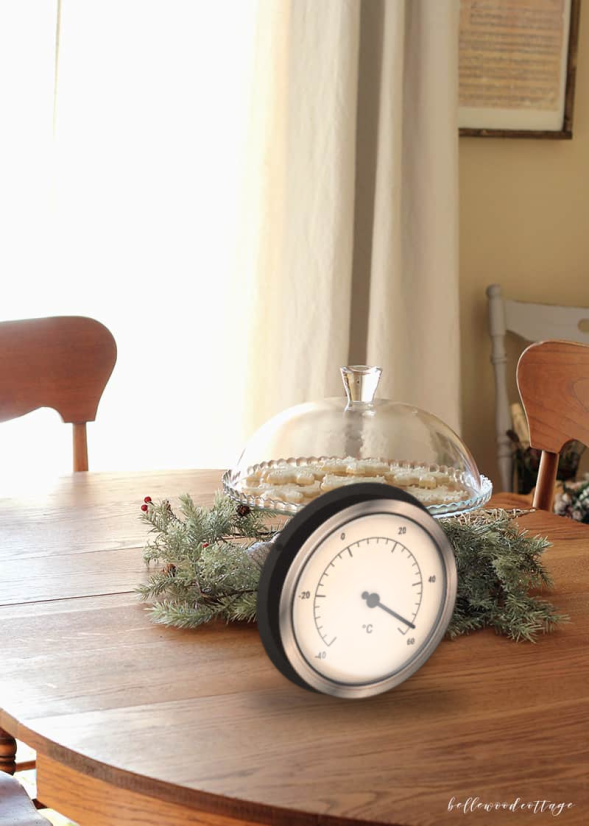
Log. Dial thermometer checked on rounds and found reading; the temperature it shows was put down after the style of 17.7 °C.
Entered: 56 °C
